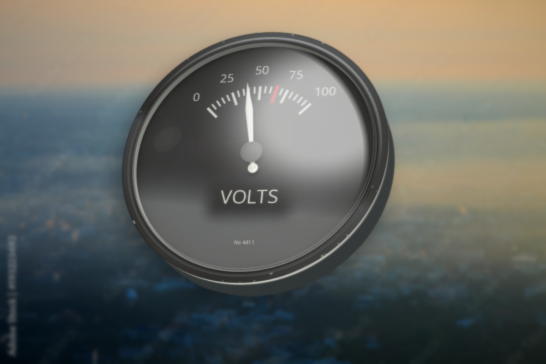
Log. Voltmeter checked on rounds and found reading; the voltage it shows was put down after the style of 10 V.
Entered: 40 V
